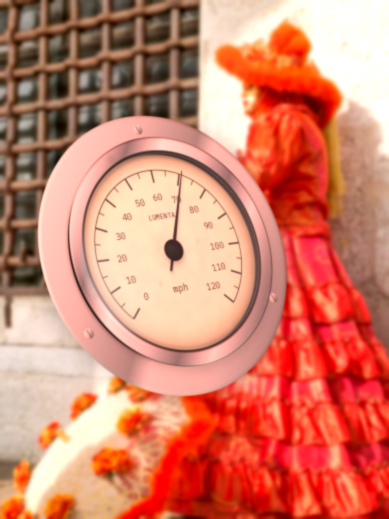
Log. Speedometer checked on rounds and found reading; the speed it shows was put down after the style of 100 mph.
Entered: 70 mph
